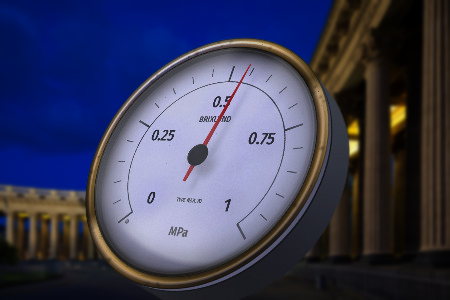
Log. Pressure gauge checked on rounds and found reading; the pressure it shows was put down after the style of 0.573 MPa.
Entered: 0.55 MPa
